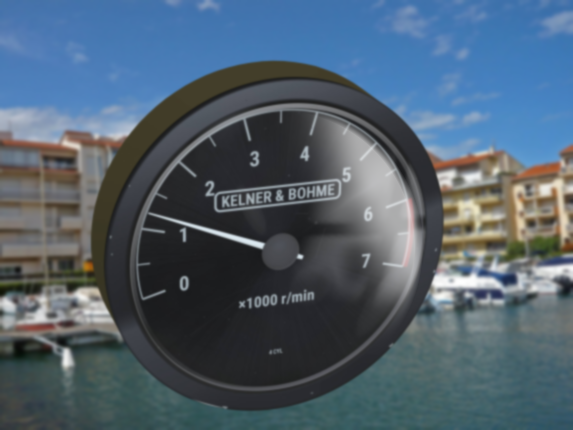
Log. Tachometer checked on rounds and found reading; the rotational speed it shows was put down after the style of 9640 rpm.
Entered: 1250 rpm
